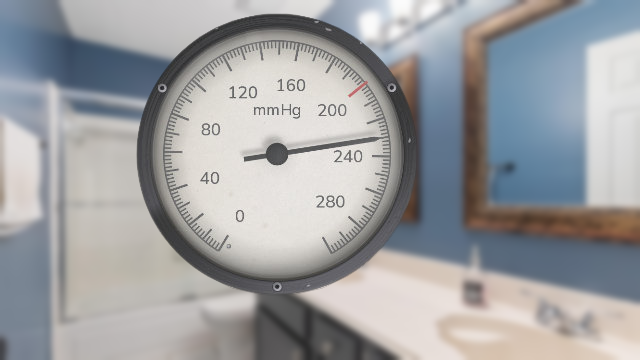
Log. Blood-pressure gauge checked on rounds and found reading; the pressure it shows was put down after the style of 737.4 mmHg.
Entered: 230 mmHg
